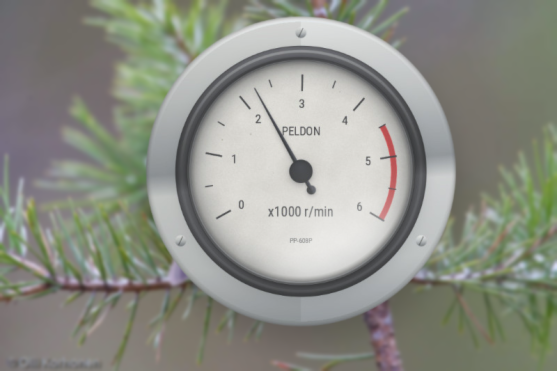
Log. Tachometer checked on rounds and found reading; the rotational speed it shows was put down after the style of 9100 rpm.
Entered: 2250 rpm
